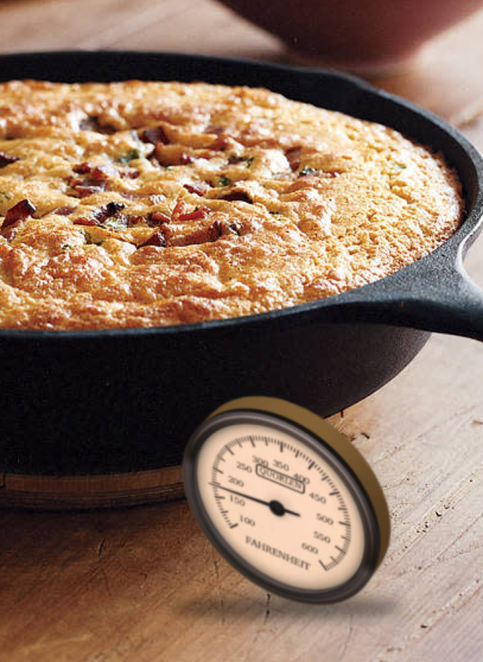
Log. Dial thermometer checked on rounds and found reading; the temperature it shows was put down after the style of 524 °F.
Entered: 175 °F
